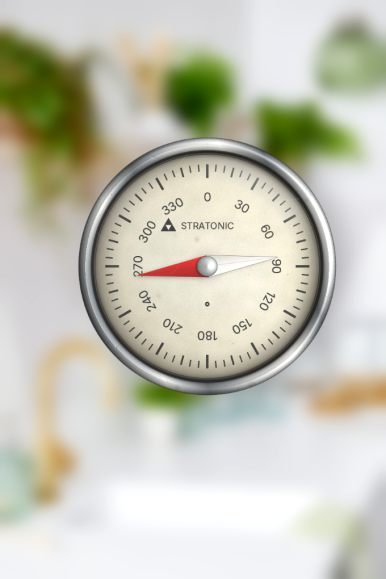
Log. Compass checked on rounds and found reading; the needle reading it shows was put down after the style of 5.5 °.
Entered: 262.5 °
